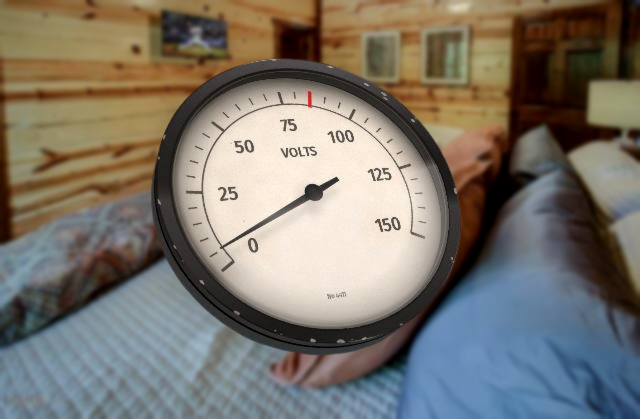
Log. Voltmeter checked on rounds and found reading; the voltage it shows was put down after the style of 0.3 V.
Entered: 5 V
